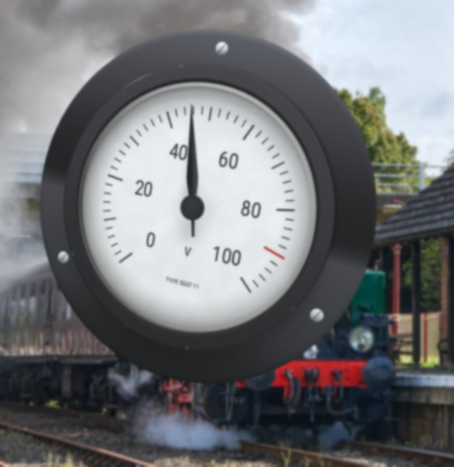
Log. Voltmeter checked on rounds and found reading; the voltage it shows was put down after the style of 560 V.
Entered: 46 V
